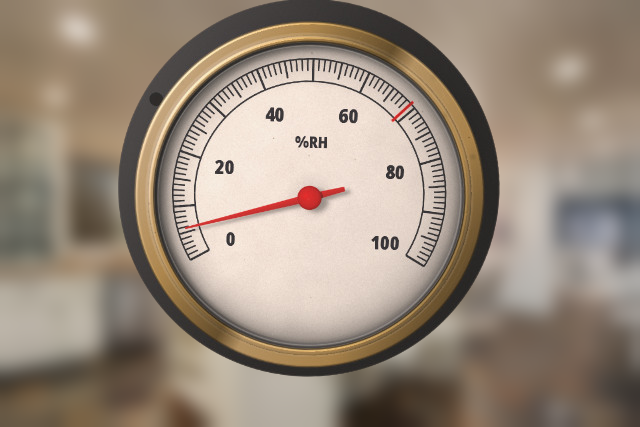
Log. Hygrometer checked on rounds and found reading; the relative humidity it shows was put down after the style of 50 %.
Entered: 6 %
